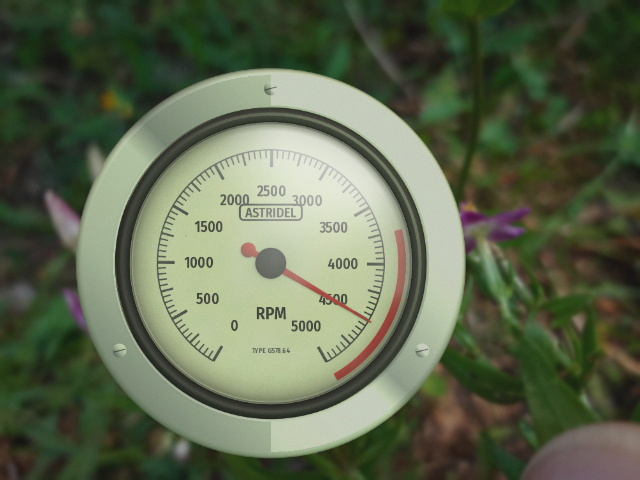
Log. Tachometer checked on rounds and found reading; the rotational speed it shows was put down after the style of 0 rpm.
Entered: 4500 rpm
